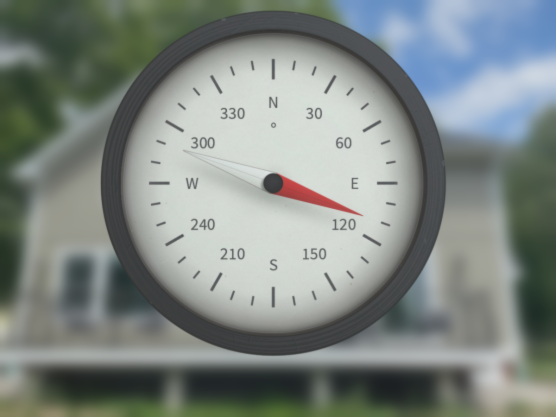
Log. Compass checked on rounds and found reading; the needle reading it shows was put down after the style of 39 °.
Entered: 110 °
